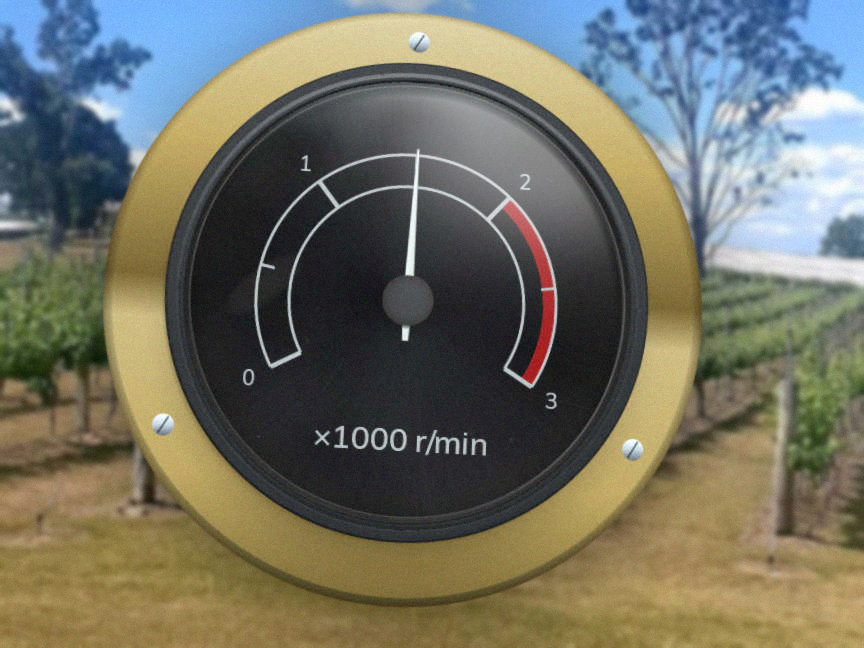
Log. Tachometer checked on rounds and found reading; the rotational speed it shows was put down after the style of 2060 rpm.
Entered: 1500 rpm
